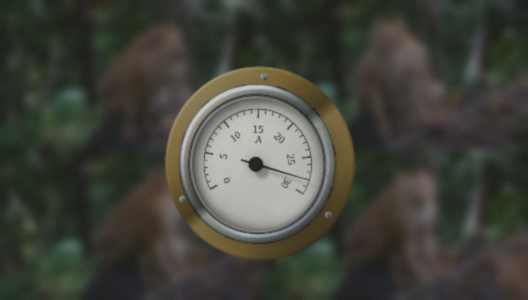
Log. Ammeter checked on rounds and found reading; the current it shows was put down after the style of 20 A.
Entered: 28 A
